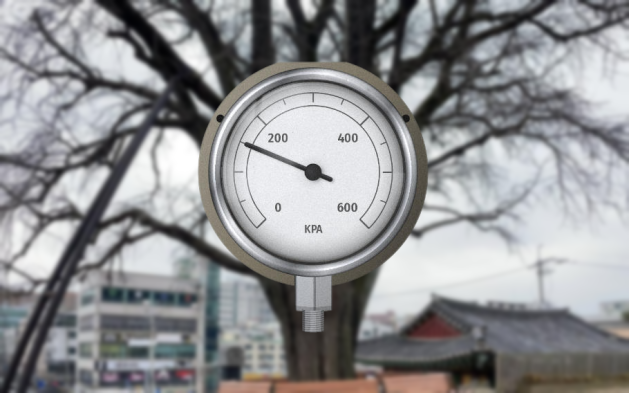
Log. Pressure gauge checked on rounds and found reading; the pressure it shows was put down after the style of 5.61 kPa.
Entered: 150 kPa
